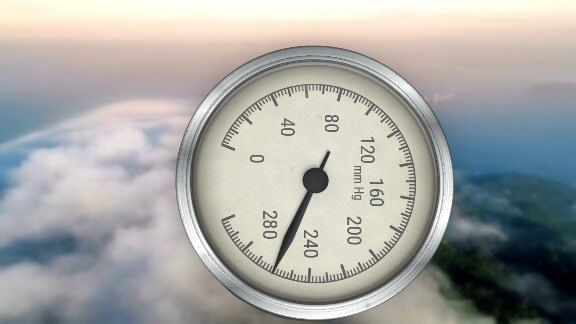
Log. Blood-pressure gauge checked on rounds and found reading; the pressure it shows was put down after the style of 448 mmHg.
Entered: 260 mmHg
